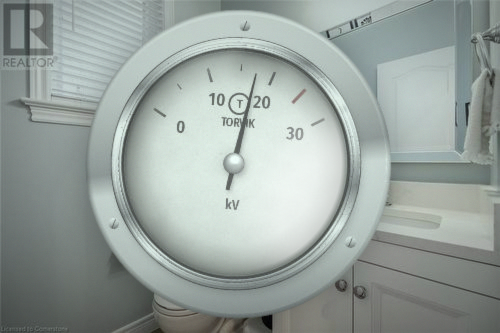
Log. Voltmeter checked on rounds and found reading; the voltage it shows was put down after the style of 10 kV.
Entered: 17.5 kV
